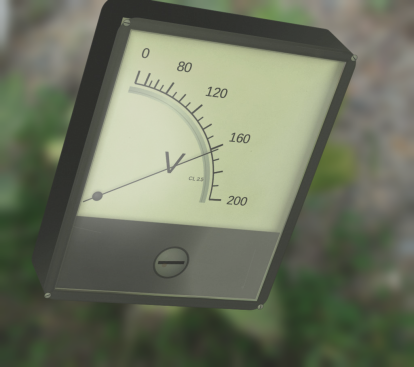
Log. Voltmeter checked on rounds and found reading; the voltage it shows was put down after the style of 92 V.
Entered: 160 V
